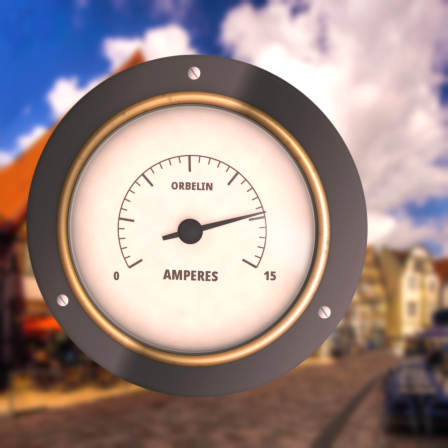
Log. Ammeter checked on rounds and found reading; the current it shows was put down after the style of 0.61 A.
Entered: 12.25 A
